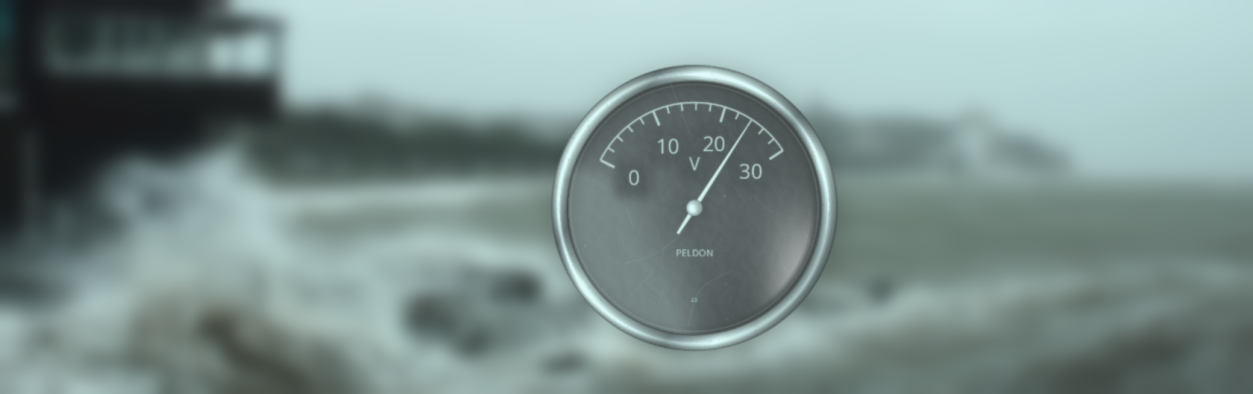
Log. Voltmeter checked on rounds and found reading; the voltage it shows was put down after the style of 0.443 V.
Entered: 24 V
